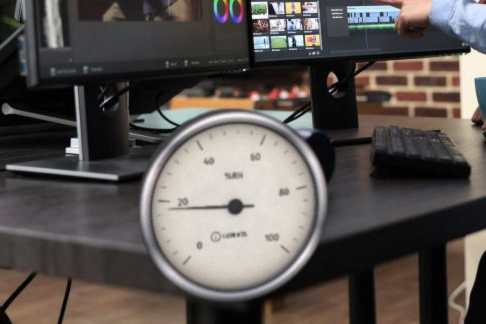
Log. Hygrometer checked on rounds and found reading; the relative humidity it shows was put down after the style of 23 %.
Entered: 18 %
